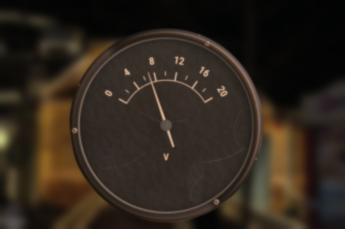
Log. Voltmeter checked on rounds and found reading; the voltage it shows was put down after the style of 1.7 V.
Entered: 7 V
